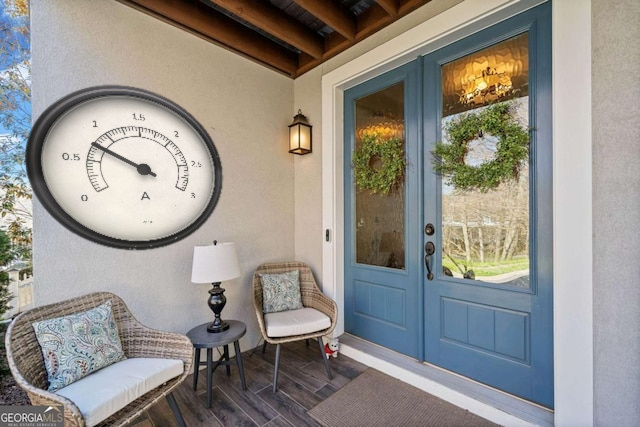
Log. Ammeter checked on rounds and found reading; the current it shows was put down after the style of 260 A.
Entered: 0.75 A
